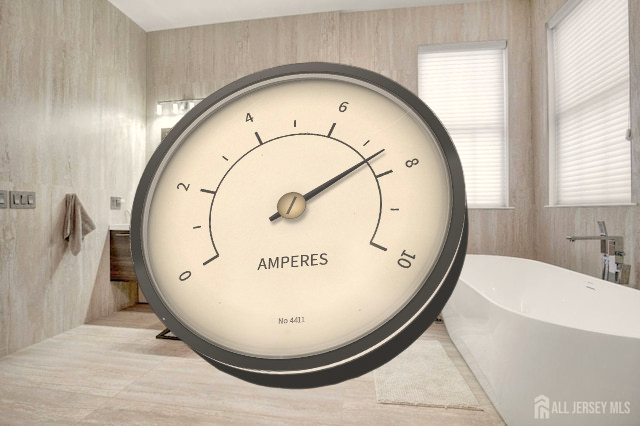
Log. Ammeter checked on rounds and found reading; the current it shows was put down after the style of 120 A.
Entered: 7.5 A
